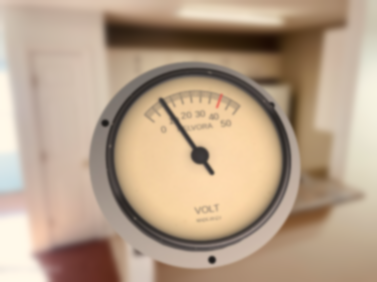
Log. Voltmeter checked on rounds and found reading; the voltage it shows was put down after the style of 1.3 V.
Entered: 10 V
